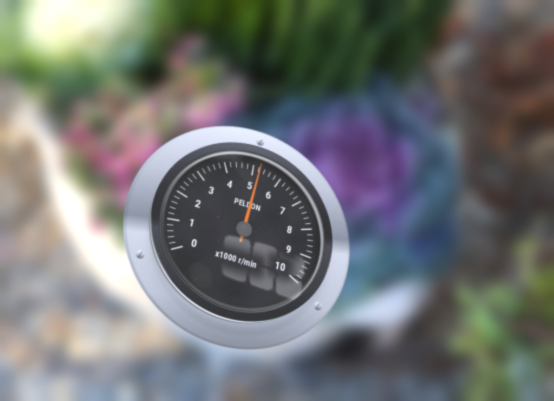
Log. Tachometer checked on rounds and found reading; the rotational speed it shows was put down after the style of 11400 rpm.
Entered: 5200 rpm
